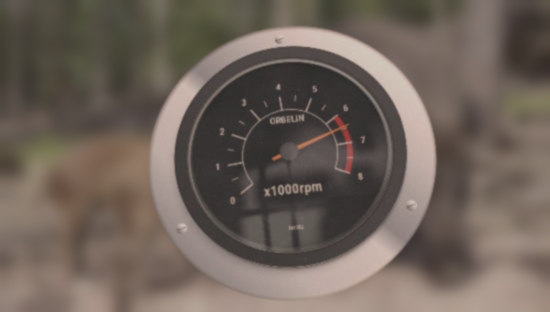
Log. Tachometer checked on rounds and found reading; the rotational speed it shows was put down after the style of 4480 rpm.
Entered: 6500 rpm
